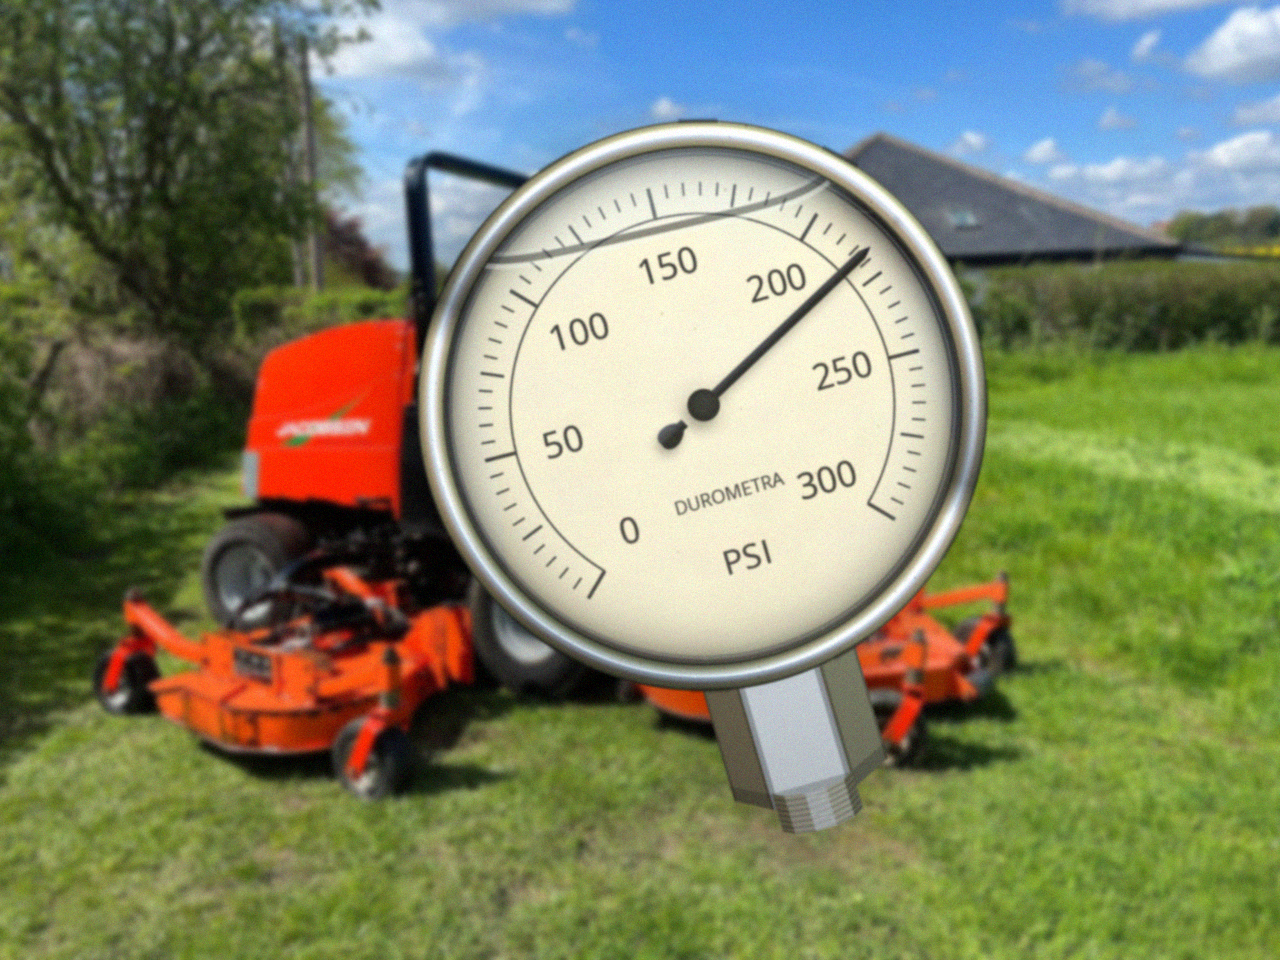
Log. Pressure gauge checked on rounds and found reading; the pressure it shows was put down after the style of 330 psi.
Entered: 217.5 psi
